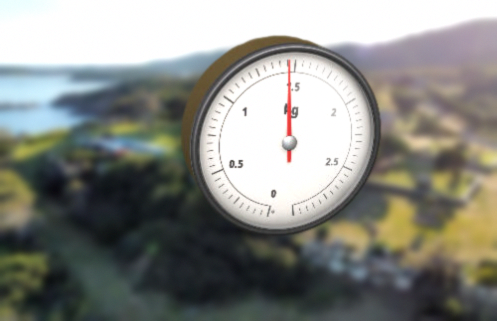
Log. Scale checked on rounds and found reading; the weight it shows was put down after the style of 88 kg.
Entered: 1.45 kg
